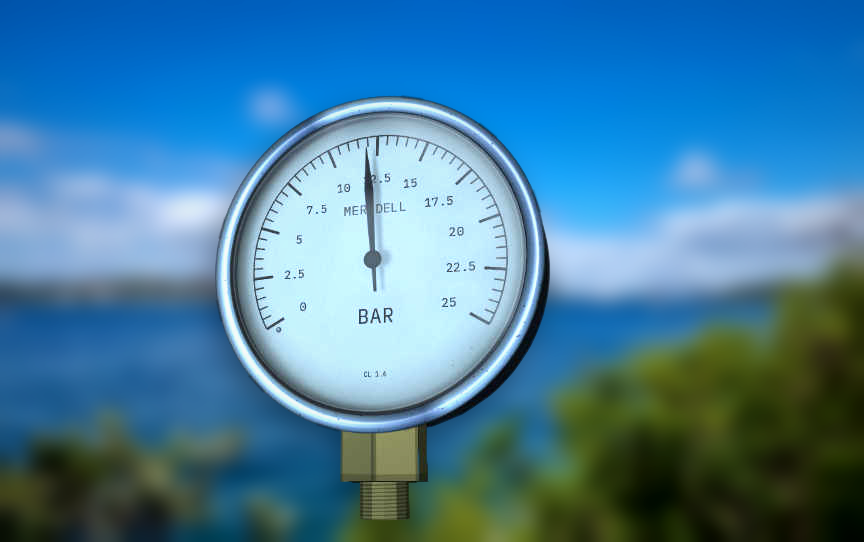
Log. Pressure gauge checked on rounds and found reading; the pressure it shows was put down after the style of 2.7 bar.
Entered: 12 bar
